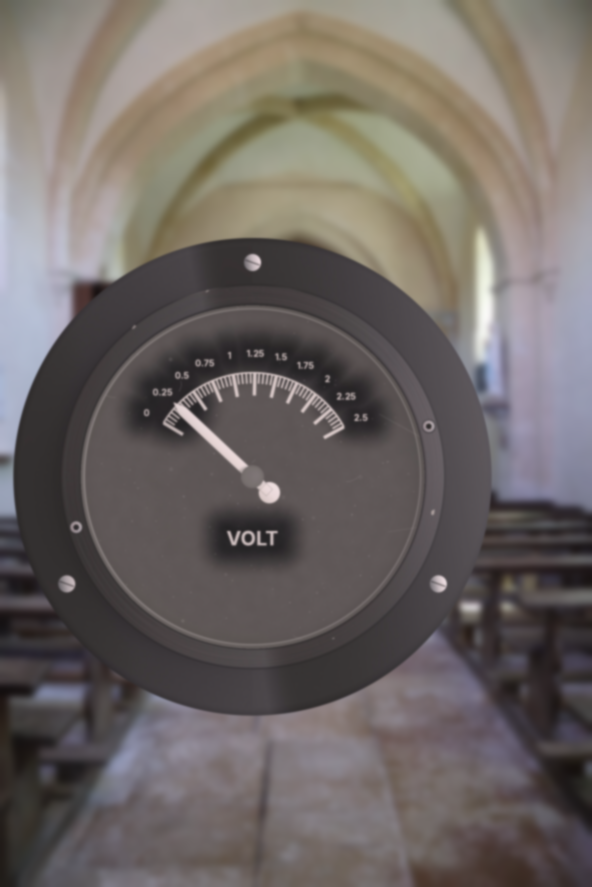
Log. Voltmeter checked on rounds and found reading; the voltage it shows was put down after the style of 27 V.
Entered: 0.25 V
